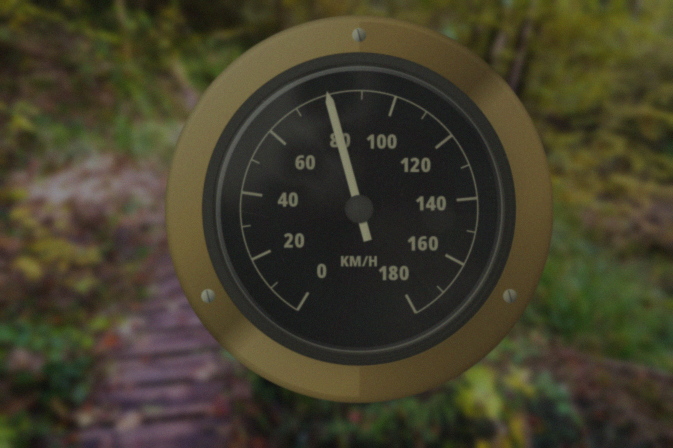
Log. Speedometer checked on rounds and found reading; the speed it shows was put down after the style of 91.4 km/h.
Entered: 80 km/h
